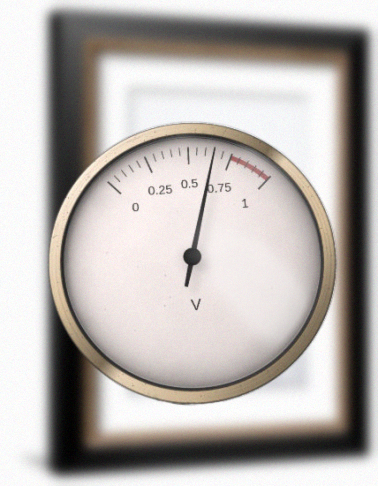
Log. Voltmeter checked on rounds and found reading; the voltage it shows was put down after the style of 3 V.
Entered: 0.65 V
